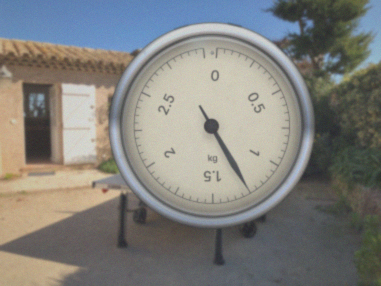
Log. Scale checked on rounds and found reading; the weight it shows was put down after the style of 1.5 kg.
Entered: 1.25 kg
